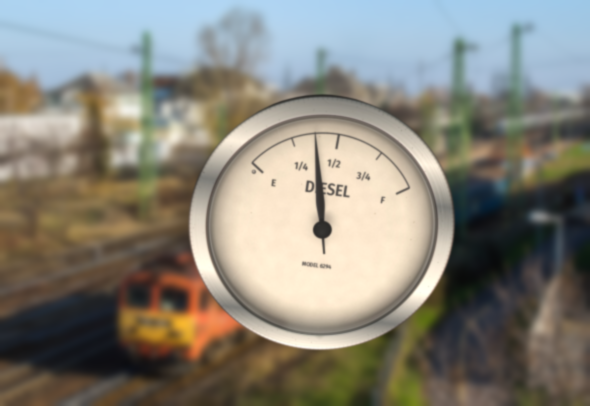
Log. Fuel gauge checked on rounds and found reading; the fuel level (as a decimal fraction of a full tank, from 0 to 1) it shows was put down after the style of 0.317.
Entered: 0.375
